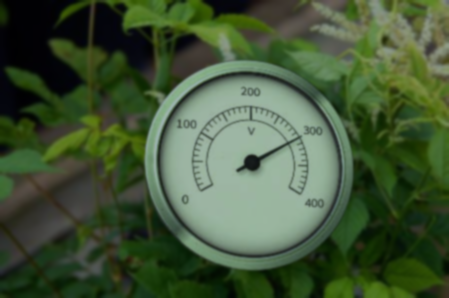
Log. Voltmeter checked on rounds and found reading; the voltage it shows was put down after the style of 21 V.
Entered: 300 V
